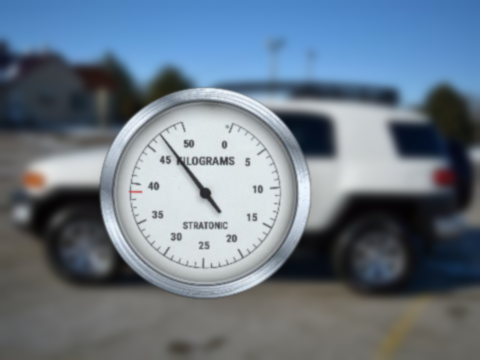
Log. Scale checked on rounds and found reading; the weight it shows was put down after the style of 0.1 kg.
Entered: 47 kg
